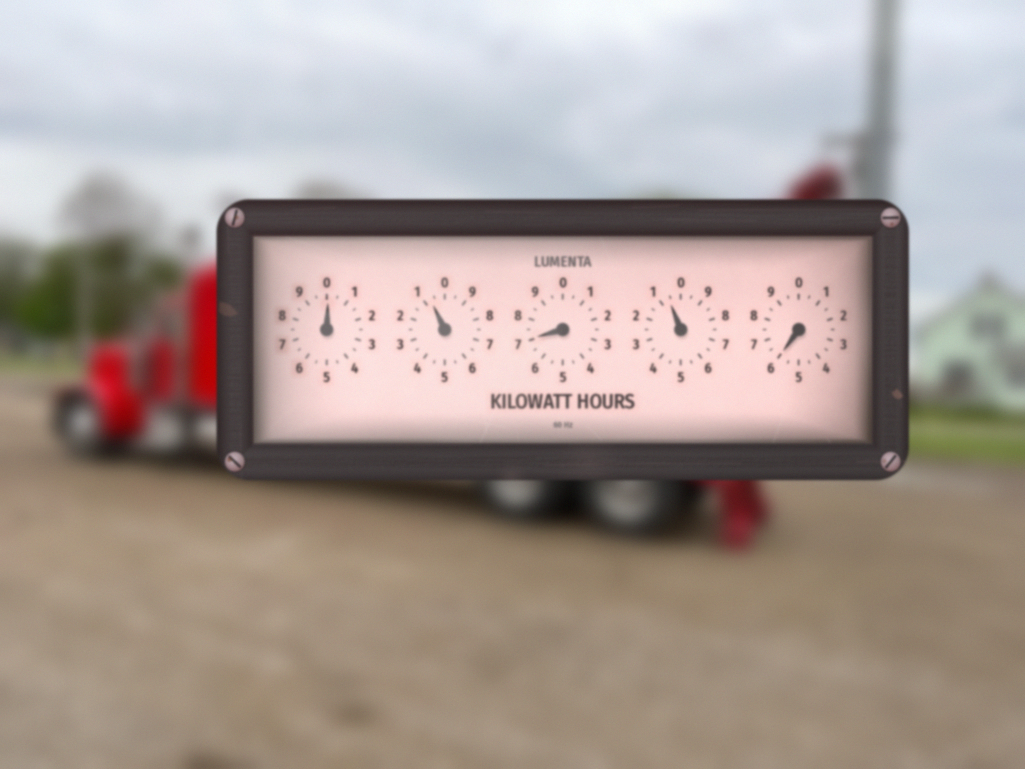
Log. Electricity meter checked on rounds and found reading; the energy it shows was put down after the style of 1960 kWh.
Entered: 706 kWh
